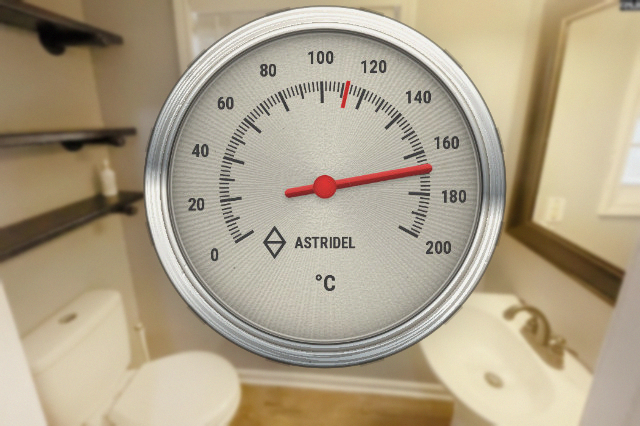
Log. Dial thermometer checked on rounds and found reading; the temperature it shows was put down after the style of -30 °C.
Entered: 168 °C
